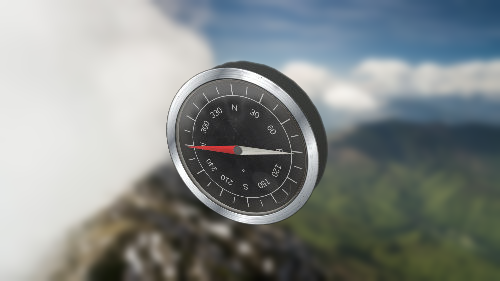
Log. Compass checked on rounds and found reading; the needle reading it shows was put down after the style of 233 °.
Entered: 270 °
